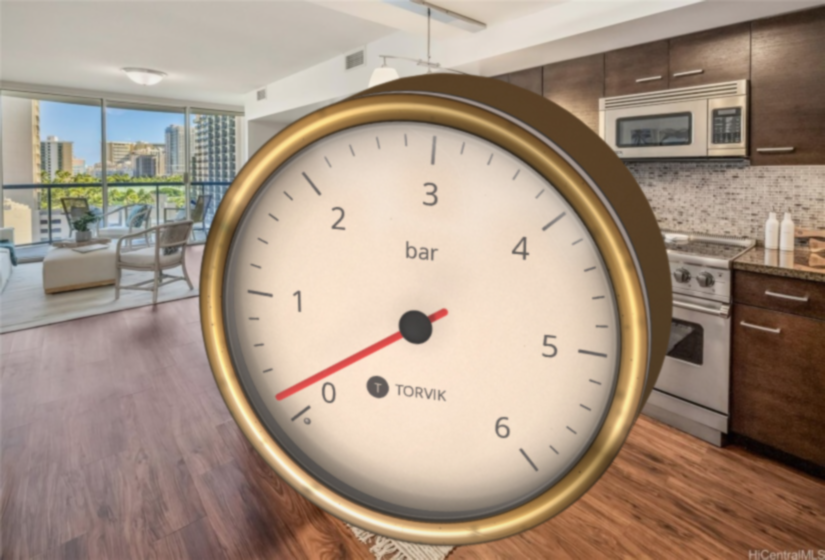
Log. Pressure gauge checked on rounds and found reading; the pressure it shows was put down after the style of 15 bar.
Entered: 0.2 bar
